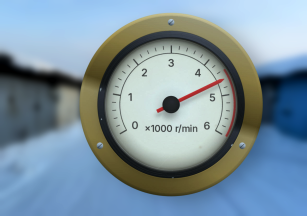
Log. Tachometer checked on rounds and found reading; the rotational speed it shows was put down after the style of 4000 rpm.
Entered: 4600 rpm
